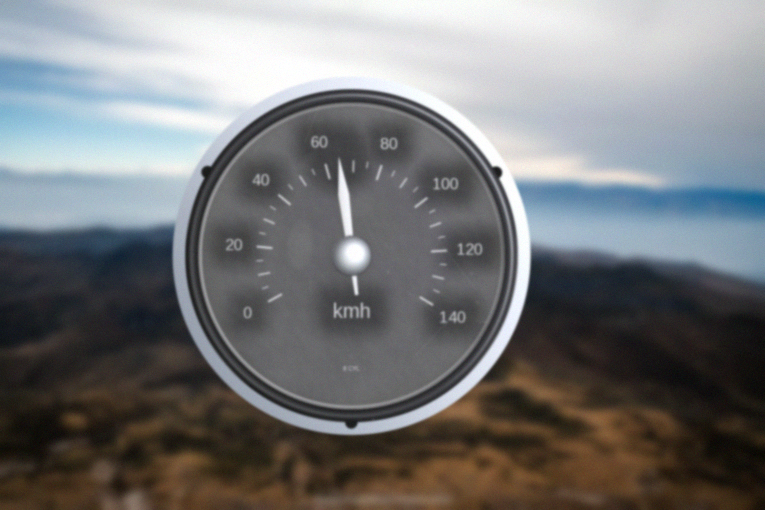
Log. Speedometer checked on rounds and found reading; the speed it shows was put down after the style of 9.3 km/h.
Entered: 65 km/h
